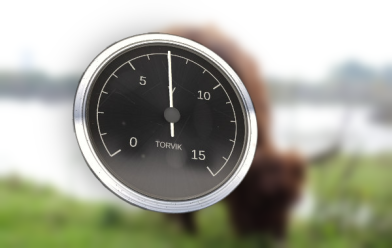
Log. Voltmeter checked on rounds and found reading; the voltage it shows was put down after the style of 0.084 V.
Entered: 7 V
